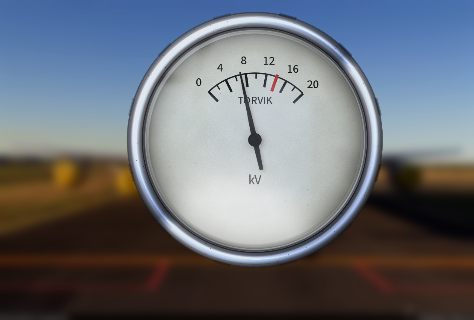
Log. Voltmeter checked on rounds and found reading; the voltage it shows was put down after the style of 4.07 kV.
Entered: 7 kV
